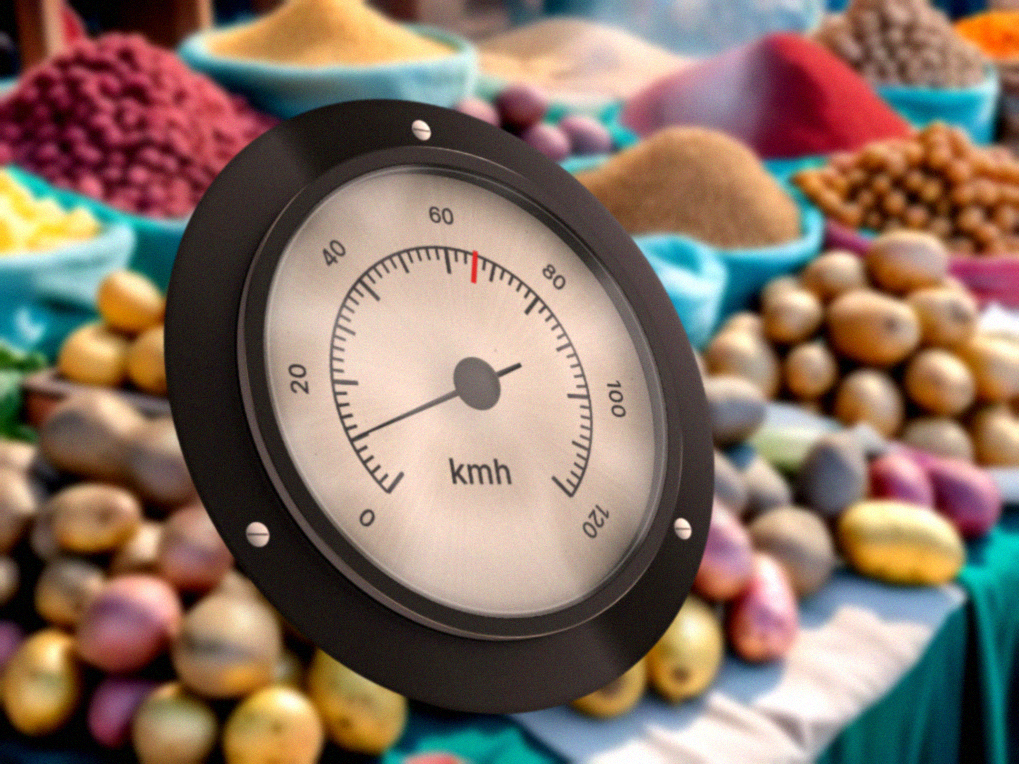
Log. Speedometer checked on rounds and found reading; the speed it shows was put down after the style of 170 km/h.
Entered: 10 km/h
